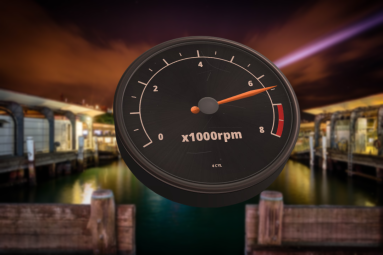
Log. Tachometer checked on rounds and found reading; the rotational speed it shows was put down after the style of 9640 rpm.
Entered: 6500 rpm
